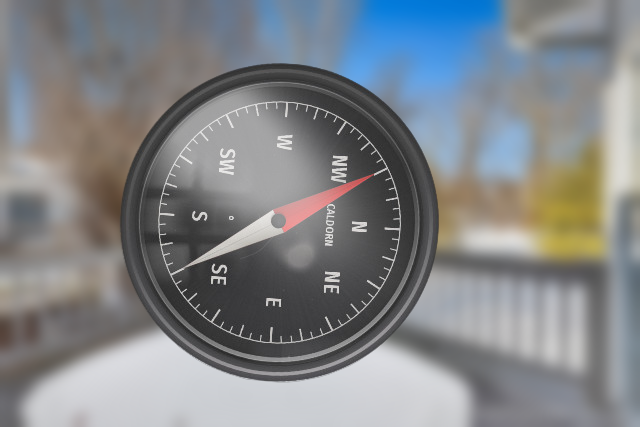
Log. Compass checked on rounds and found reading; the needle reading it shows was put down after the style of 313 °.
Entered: 330 °
